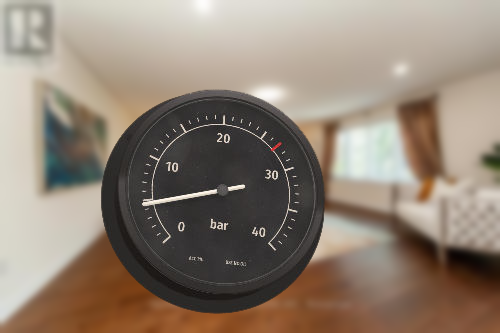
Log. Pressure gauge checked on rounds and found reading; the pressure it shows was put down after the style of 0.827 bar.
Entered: 4.5 bar
